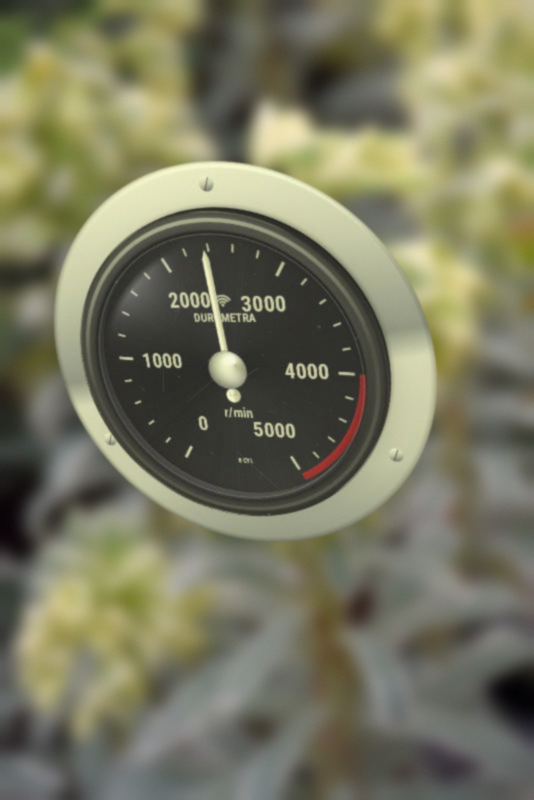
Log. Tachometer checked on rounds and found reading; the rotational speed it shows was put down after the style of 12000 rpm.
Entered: 2400 rpm
